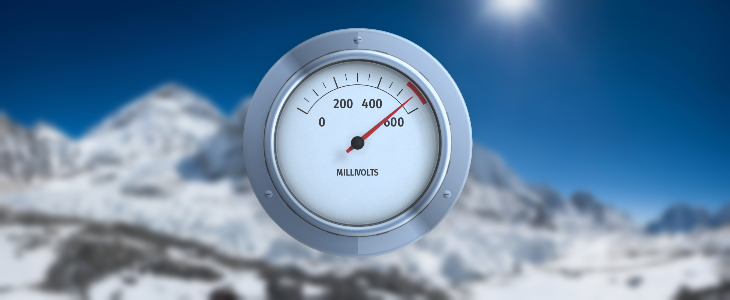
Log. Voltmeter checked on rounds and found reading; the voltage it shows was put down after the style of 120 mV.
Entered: 550 mV
